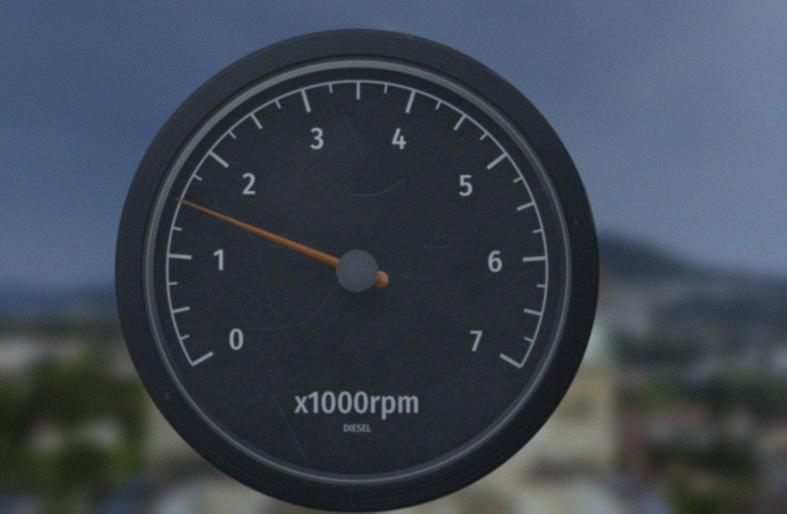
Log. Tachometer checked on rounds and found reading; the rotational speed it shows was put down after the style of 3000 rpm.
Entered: 1500 rpm
